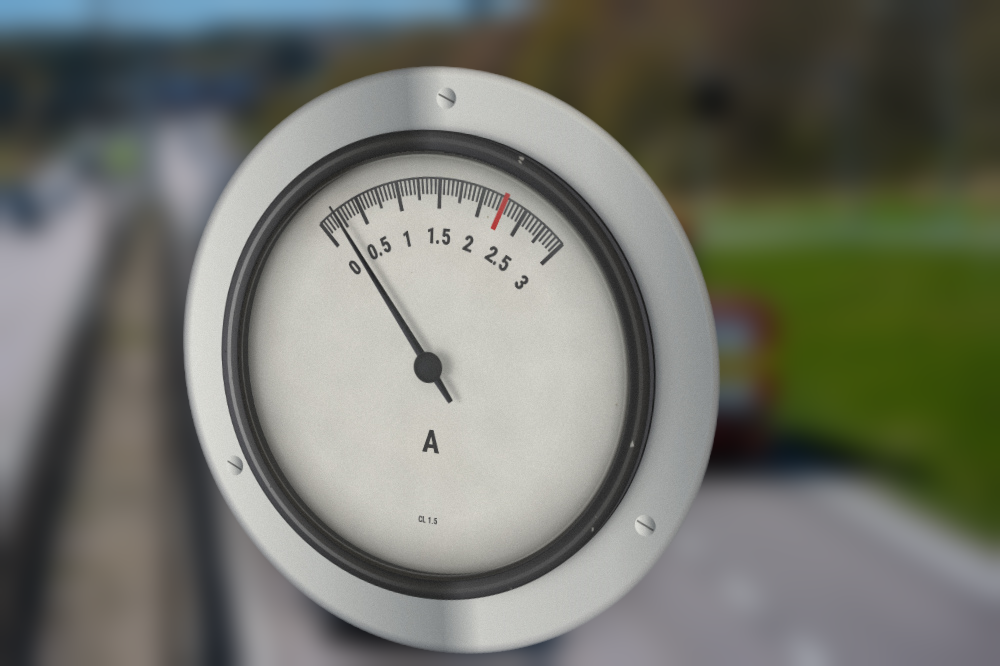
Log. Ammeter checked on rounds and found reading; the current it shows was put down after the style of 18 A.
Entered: 0.25 A
